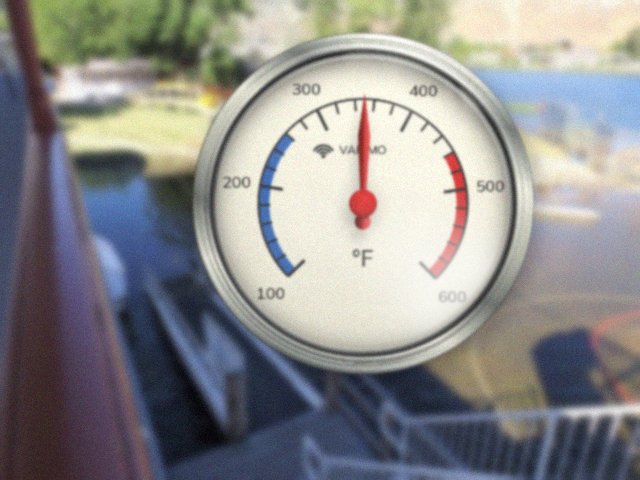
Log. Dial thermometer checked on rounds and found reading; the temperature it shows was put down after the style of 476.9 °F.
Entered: 350 °F
